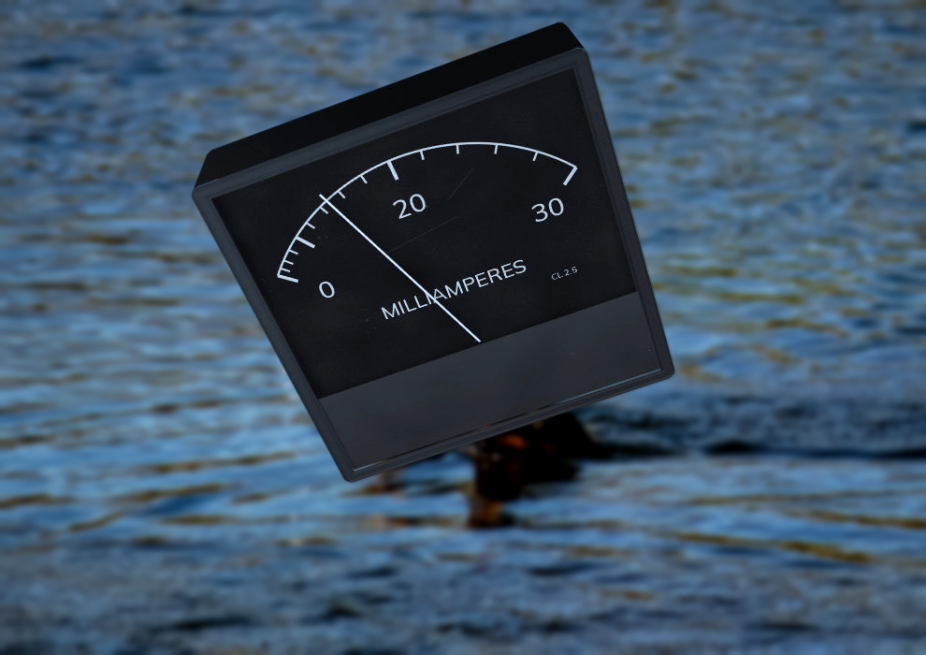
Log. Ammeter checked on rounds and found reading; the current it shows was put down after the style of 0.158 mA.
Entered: 15 mA
